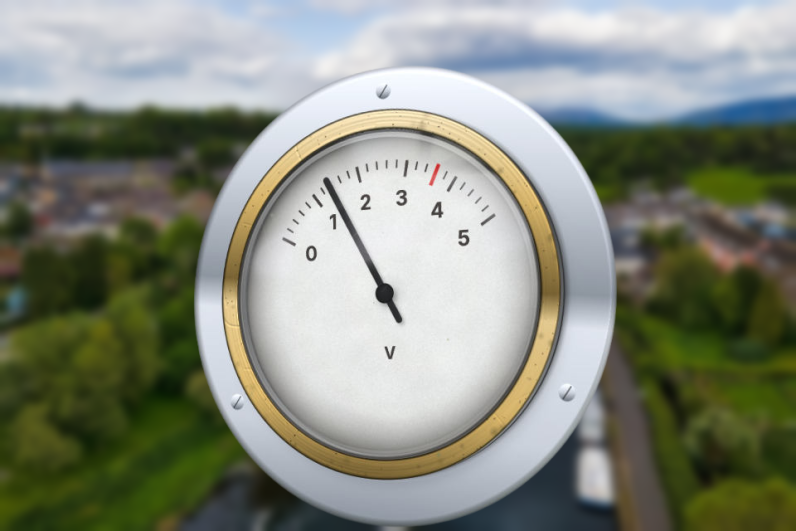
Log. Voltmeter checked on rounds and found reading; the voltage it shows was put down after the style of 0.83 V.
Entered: 1.4 V
